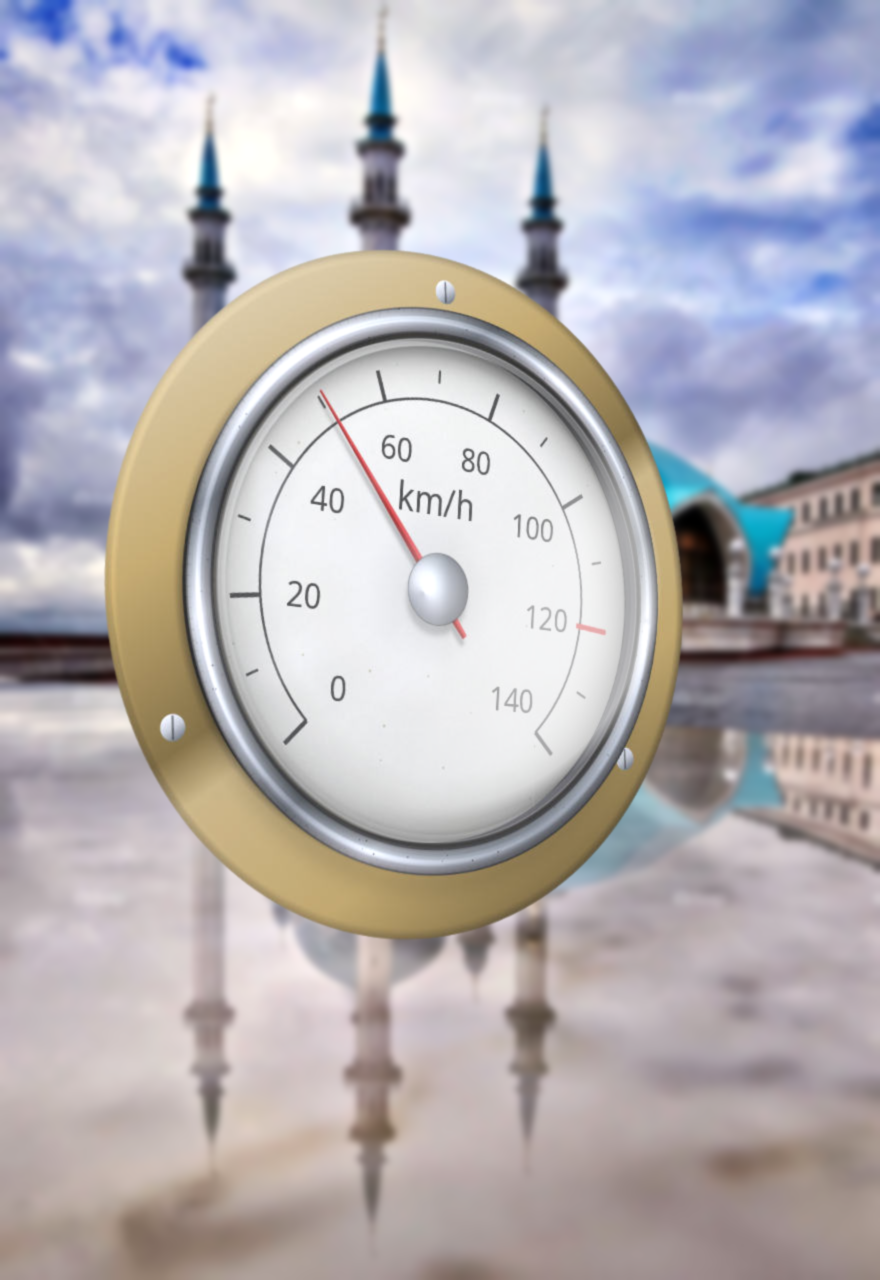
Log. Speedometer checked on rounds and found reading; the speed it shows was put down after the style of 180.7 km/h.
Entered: 50 km/h
